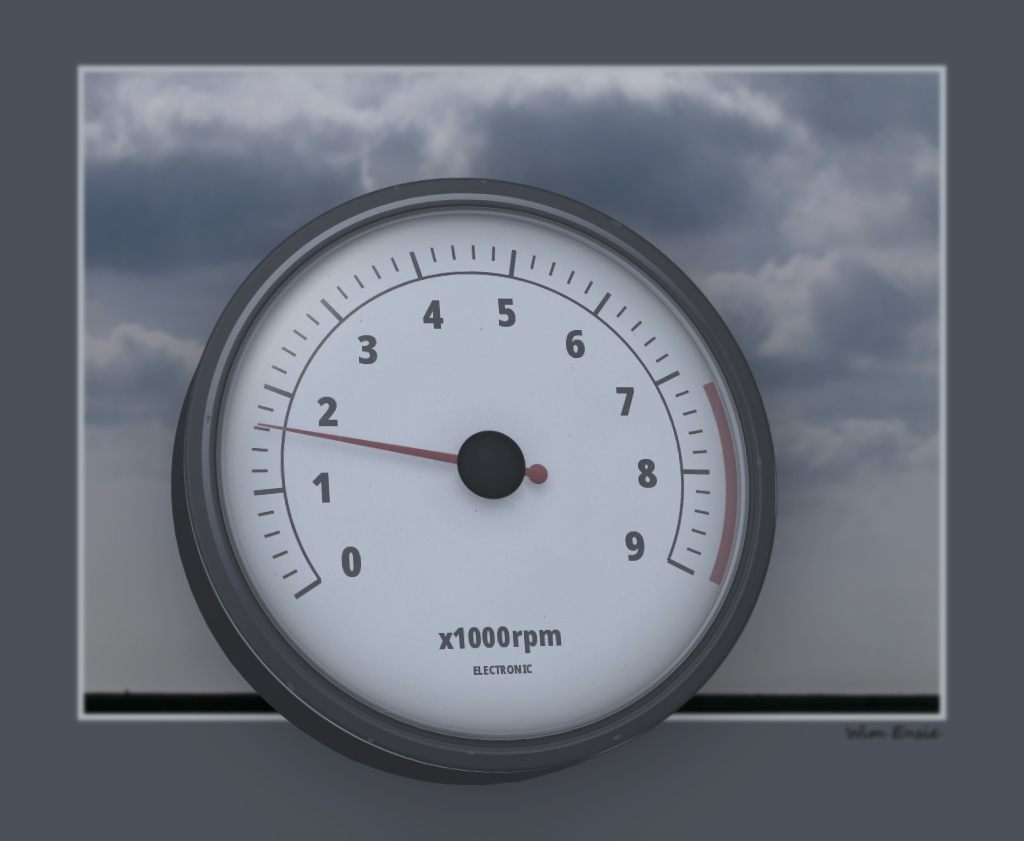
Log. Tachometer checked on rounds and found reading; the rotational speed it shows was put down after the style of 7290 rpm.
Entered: 1600 rpm
